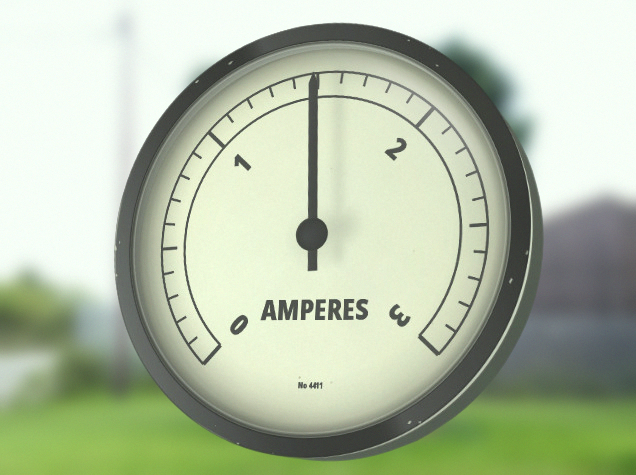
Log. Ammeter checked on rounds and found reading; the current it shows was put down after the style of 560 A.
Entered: 1.5 A
